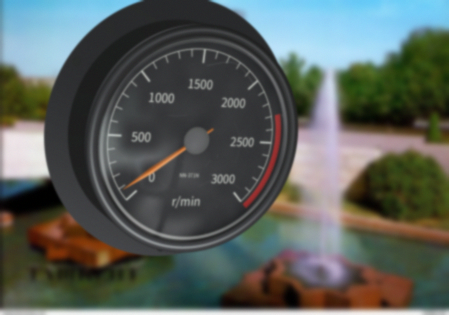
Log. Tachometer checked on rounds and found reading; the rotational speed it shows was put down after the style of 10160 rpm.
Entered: 100 rpm
